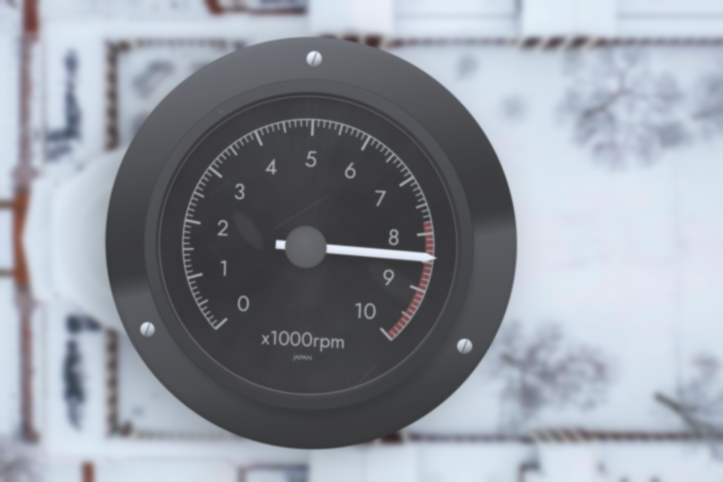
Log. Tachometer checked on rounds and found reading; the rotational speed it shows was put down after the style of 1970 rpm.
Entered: 8400 rpm
